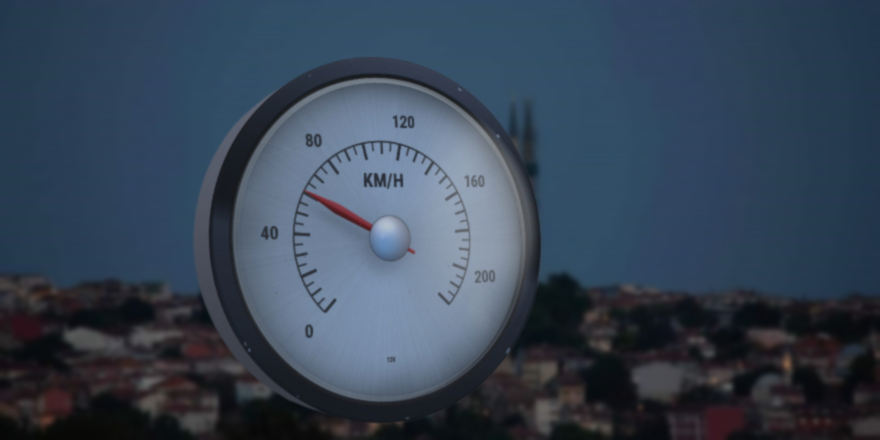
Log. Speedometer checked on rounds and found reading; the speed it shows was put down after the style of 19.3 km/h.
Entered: 60 km/h
